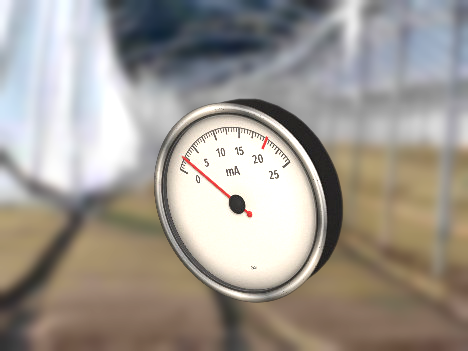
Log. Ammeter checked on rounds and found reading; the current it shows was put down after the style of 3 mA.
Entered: 2.5 mA
